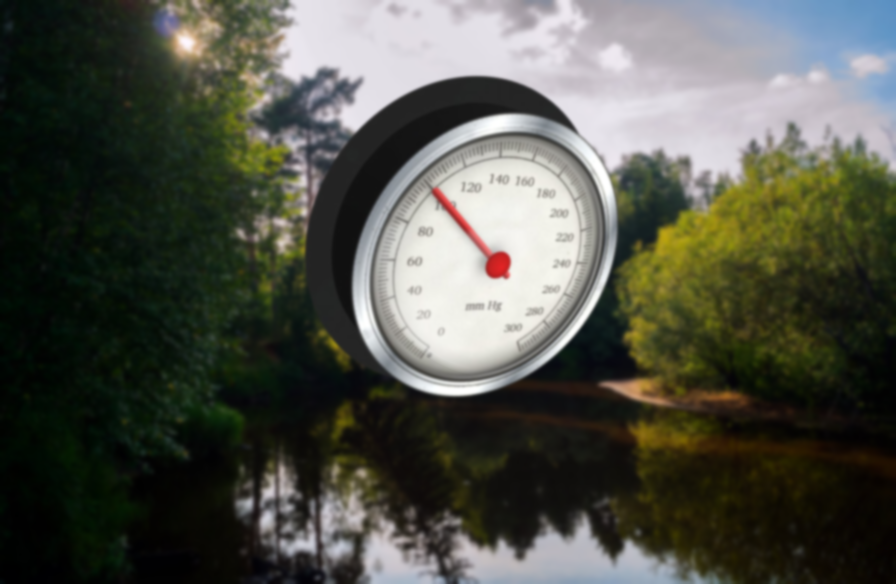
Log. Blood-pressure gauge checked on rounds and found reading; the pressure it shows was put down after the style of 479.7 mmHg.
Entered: 100 mmHg
